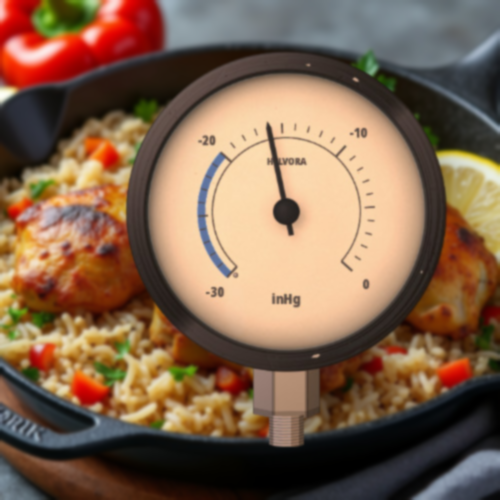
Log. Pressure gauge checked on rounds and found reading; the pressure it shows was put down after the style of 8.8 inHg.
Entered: -16 inHg
